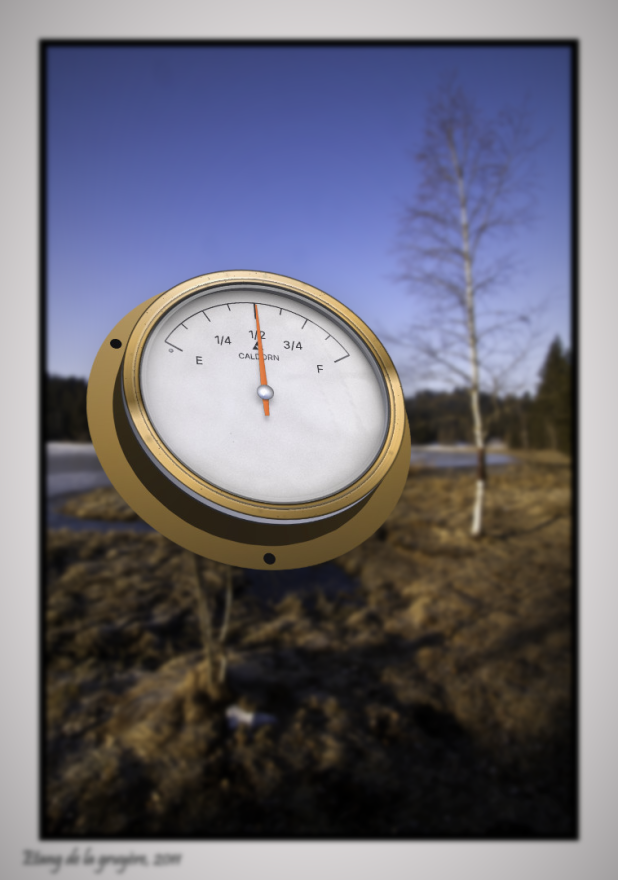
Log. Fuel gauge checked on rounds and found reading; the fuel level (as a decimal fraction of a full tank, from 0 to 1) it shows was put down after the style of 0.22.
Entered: 0.5
